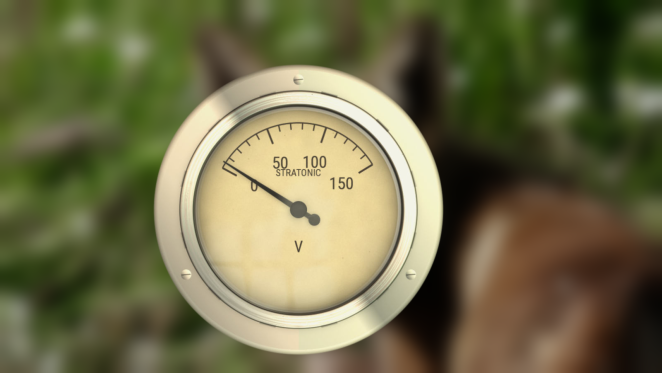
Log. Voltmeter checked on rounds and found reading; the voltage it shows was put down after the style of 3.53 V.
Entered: 5 V
